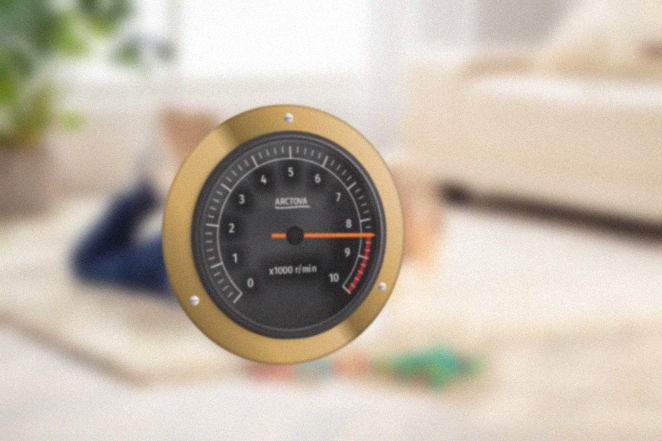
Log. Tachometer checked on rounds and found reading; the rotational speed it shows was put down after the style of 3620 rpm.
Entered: 8400 rpm
